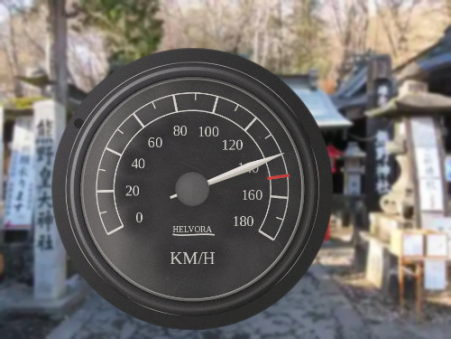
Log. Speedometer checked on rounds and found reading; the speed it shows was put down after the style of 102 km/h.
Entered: 140 km/h
